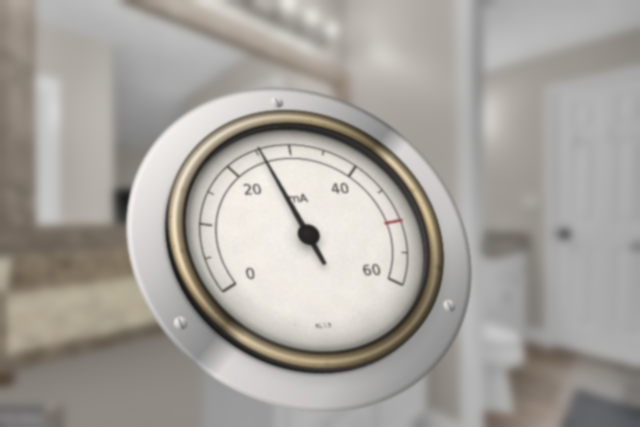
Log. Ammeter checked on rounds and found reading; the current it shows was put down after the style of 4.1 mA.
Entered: 25 mA
